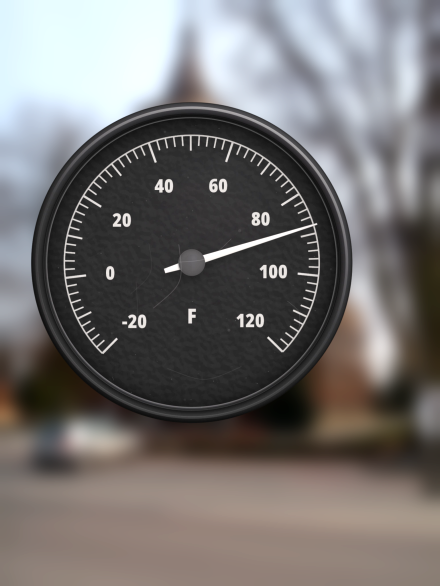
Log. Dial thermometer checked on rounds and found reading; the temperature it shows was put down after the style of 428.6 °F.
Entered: 88 °F
